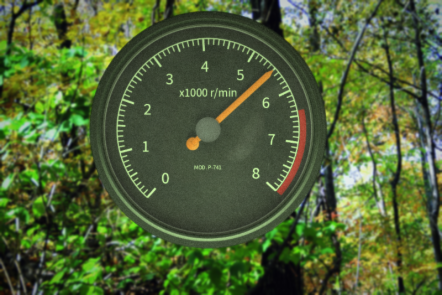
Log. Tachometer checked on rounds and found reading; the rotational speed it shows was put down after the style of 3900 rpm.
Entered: 5500 rpm
